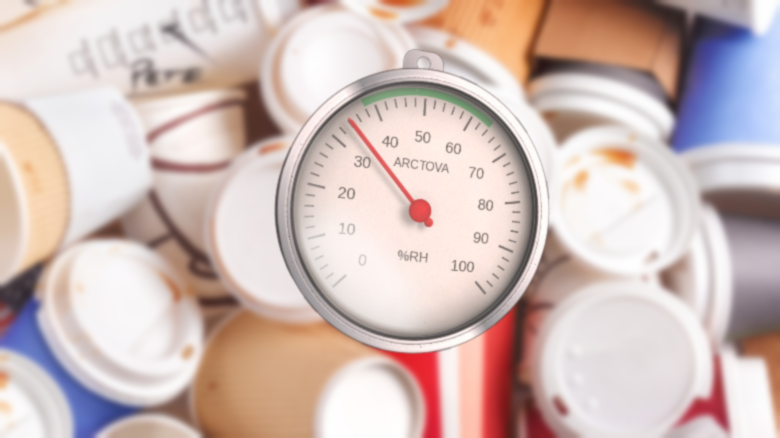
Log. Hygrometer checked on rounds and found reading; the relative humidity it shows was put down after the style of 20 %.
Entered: 34 %
